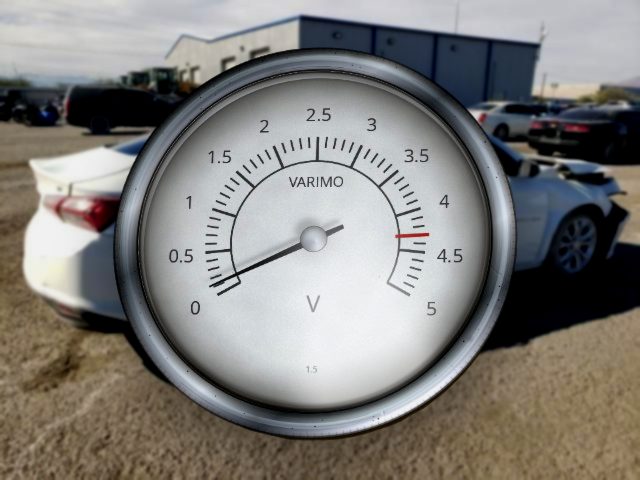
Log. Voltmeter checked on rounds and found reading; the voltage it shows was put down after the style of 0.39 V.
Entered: 0.1 V
